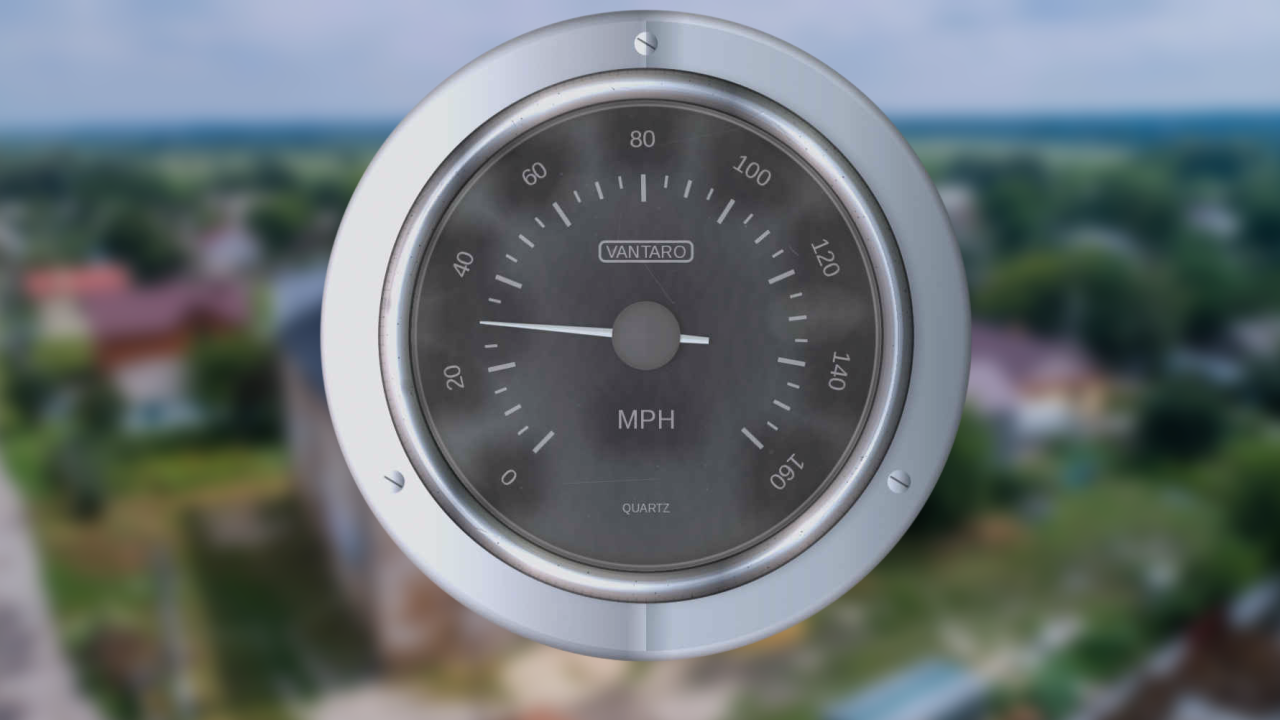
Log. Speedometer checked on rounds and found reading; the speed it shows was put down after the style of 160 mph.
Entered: 30 mph
